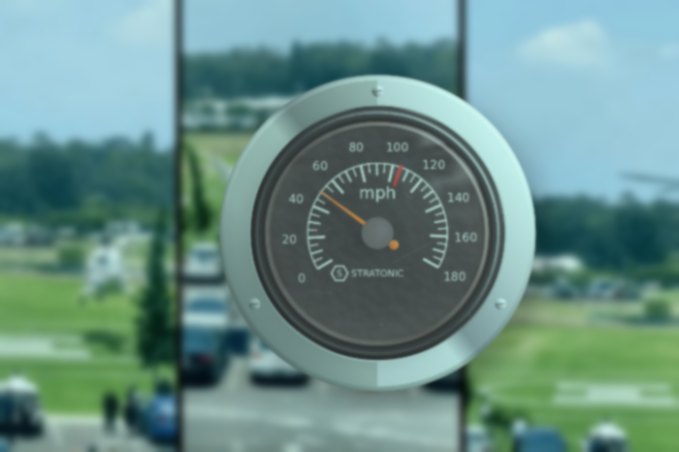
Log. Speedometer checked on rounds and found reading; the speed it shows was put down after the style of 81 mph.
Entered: 50 mph
